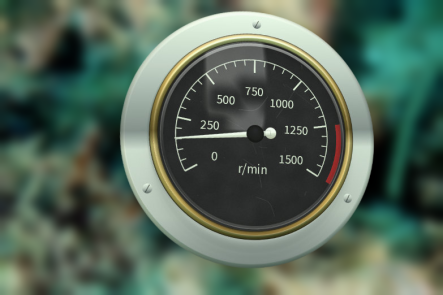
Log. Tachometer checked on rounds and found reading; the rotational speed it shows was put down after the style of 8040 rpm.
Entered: 150 rpm
